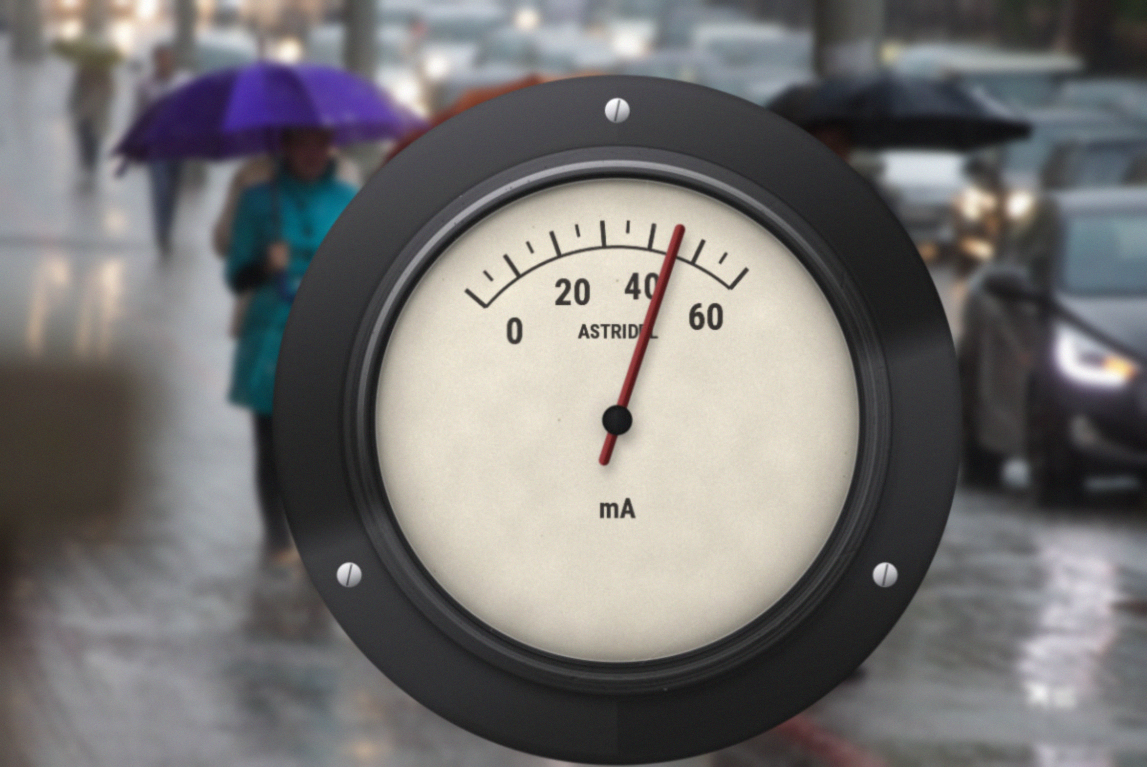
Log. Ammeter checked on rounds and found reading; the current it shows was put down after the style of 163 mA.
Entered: 45 mA
